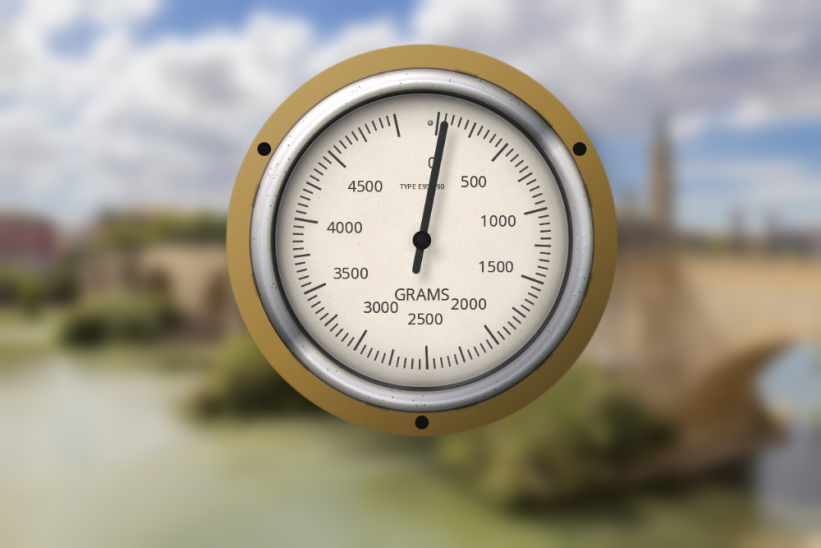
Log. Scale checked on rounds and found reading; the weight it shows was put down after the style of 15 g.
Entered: 50 g
